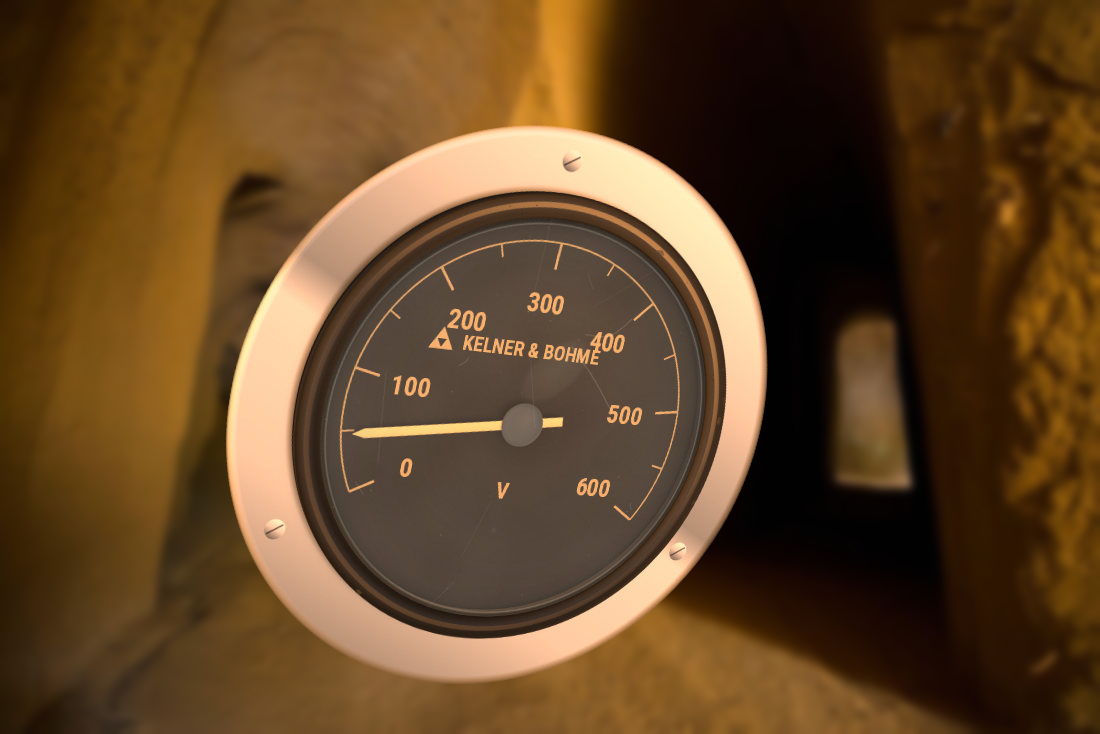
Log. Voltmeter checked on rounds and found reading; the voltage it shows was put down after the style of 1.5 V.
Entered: 50 V
